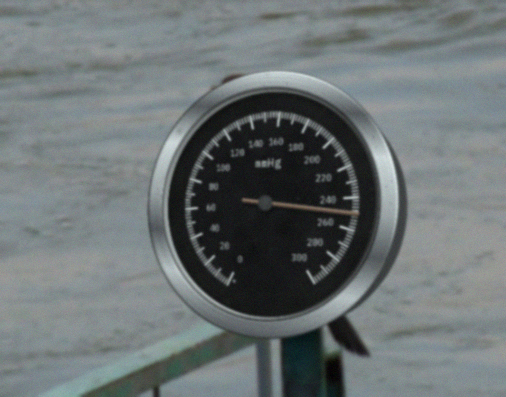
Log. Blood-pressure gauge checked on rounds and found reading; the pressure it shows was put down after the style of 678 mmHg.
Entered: 250 mmHg
